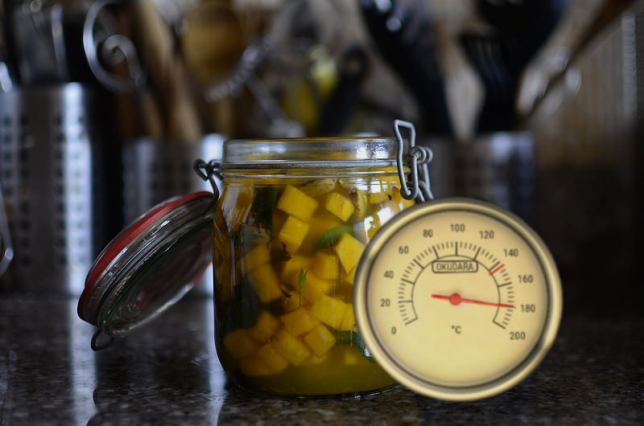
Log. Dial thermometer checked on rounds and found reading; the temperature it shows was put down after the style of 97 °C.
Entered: 180 °C
